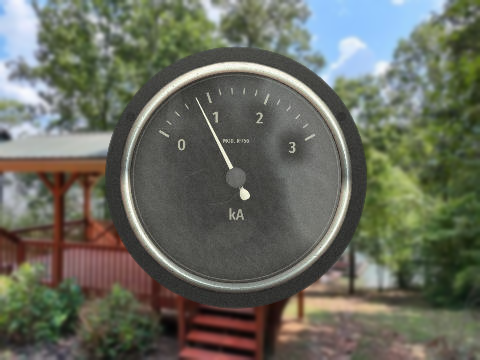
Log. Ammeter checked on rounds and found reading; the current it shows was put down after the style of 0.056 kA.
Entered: 0.8 kA
